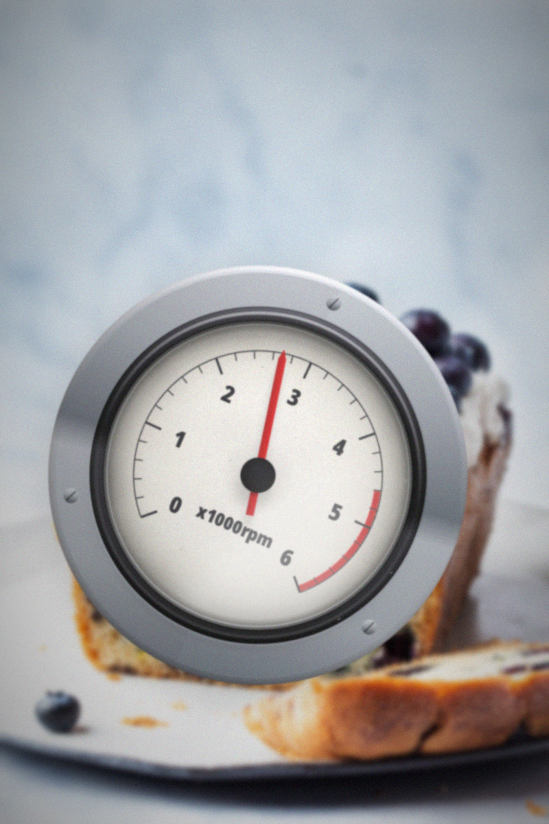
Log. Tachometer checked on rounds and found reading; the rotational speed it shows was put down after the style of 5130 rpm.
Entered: 2700 rpm
